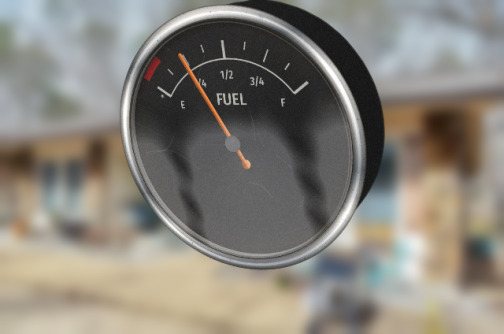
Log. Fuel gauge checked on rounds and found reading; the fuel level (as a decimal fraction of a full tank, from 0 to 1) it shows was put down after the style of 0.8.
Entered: 0.25
